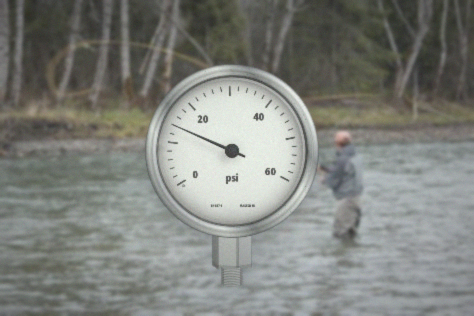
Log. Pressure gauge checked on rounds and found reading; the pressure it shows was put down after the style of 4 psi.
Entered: 14 psi
